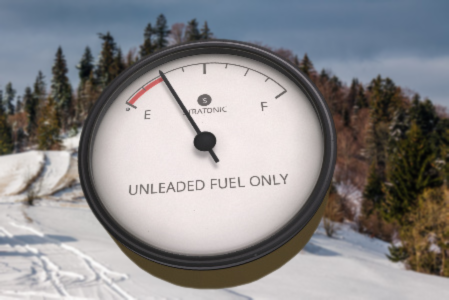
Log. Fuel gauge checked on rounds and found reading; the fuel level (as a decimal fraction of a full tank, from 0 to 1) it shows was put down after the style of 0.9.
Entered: 0.25
